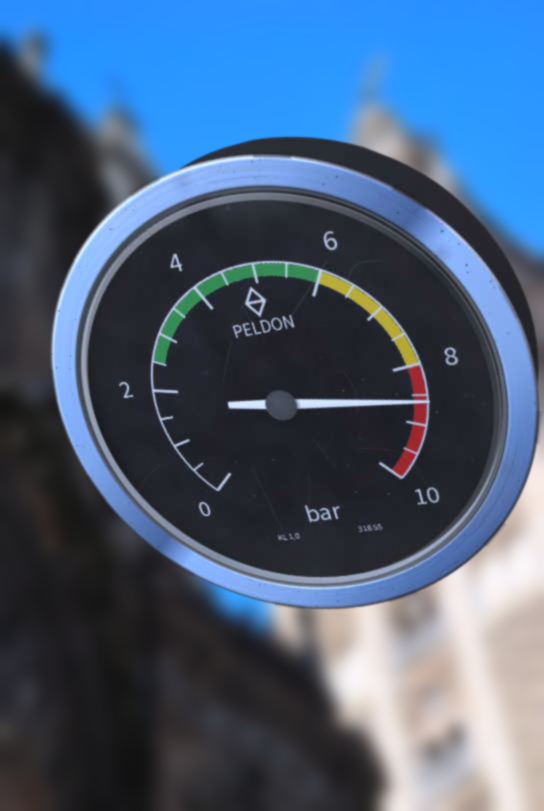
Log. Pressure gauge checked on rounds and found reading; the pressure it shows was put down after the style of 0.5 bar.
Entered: 8.5 bar
